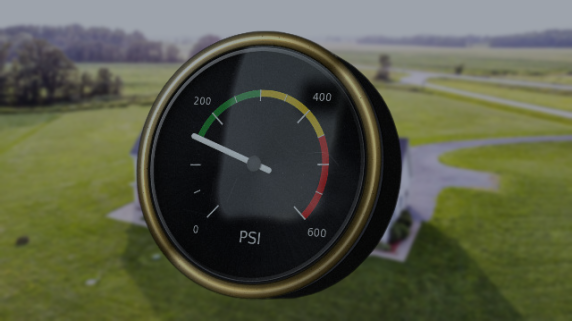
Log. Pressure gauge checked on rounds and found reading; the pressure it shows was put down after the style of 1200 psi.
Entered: 150 psi
